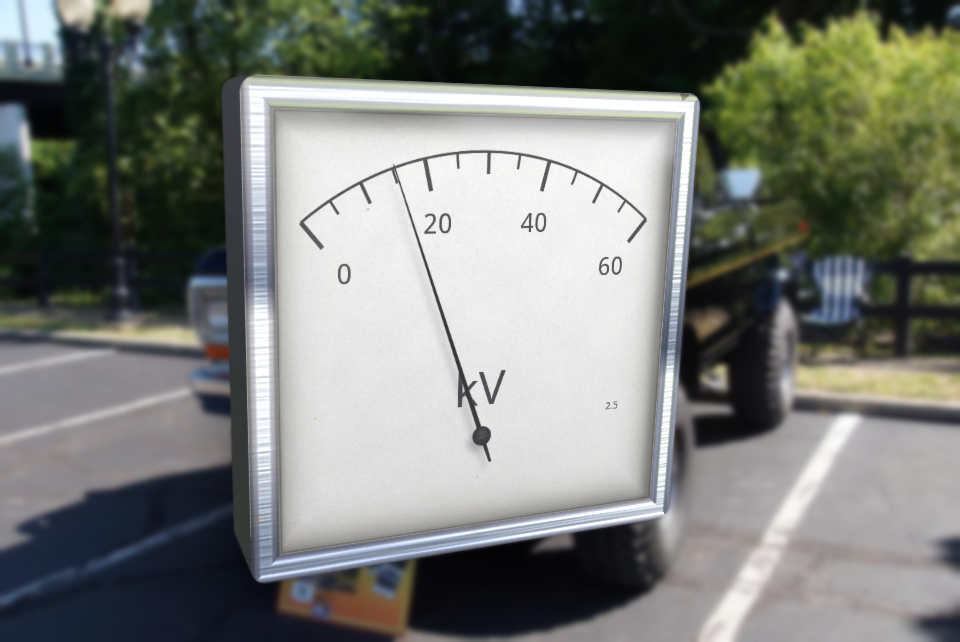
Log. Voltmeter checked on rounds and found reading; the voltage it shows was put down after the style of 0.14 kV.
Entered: 15 kV
